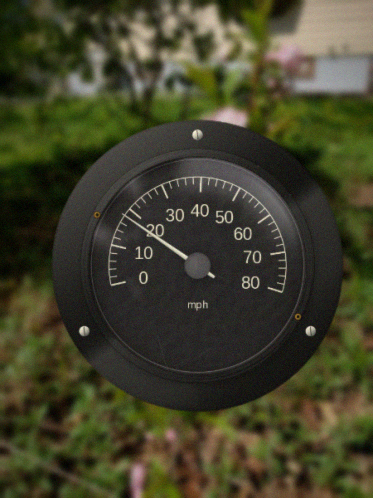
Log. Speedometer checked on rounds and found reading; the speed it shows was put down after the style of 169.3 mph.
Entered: 18 mph
